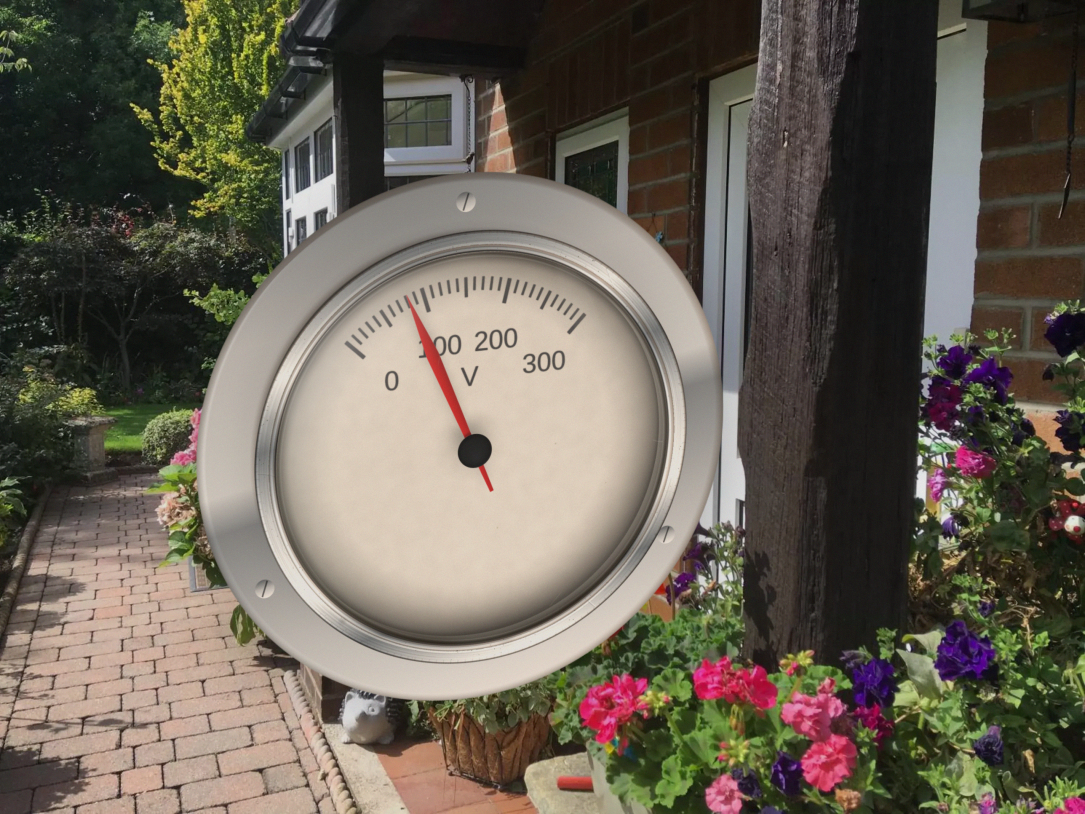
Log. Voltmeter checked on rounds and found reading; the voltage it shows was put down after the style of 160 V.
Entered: 80 V
